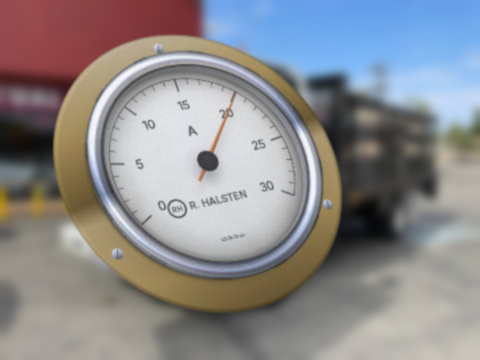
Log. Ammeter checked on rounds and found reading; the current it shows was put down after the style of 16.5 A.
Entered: 20 A
